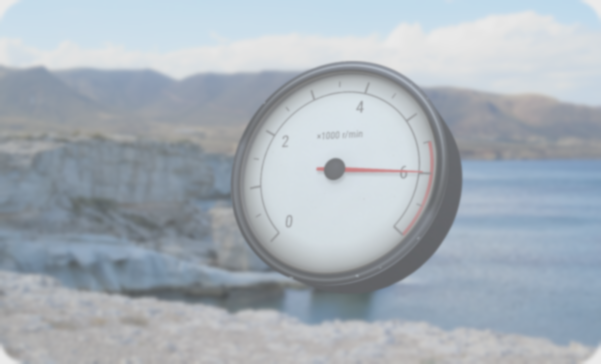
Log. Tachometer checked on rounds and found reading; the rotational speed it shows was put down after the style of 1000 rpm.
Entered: 6000 rpm
